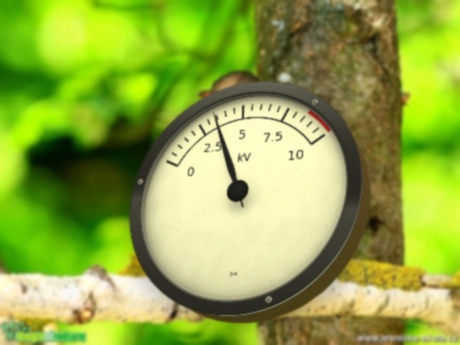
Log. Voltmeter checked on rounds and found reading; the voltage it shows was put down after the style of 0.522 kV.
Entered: 3.5 kV
